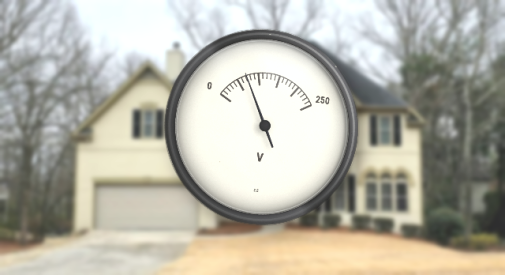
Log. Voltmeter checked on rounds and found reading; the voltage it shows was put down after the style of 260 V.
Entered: 70 V
